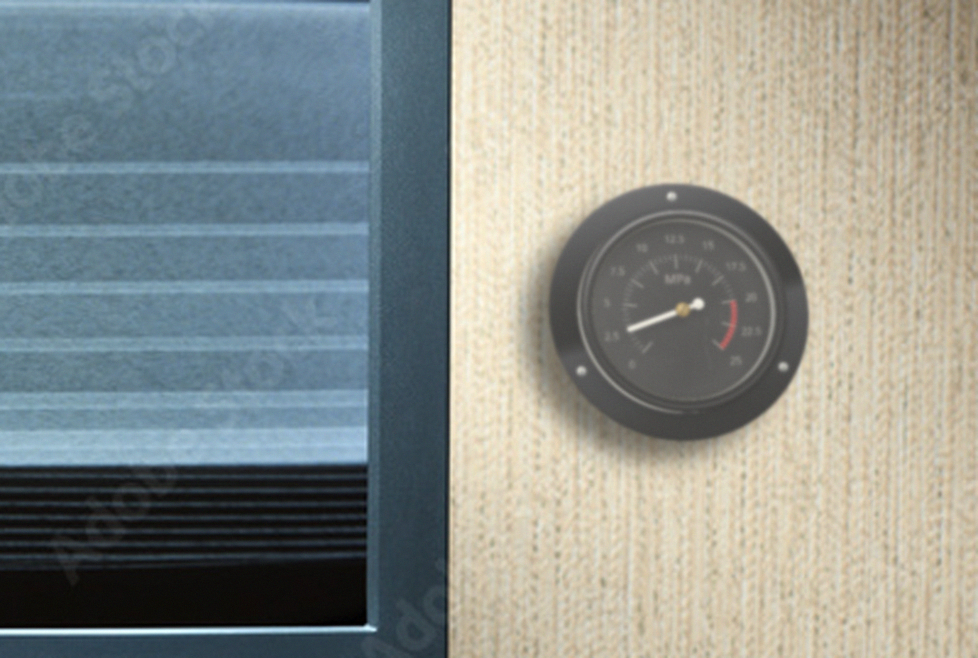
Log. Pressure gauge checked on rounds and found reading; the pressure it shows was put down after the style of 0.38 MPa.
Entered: 2.5 MPa
